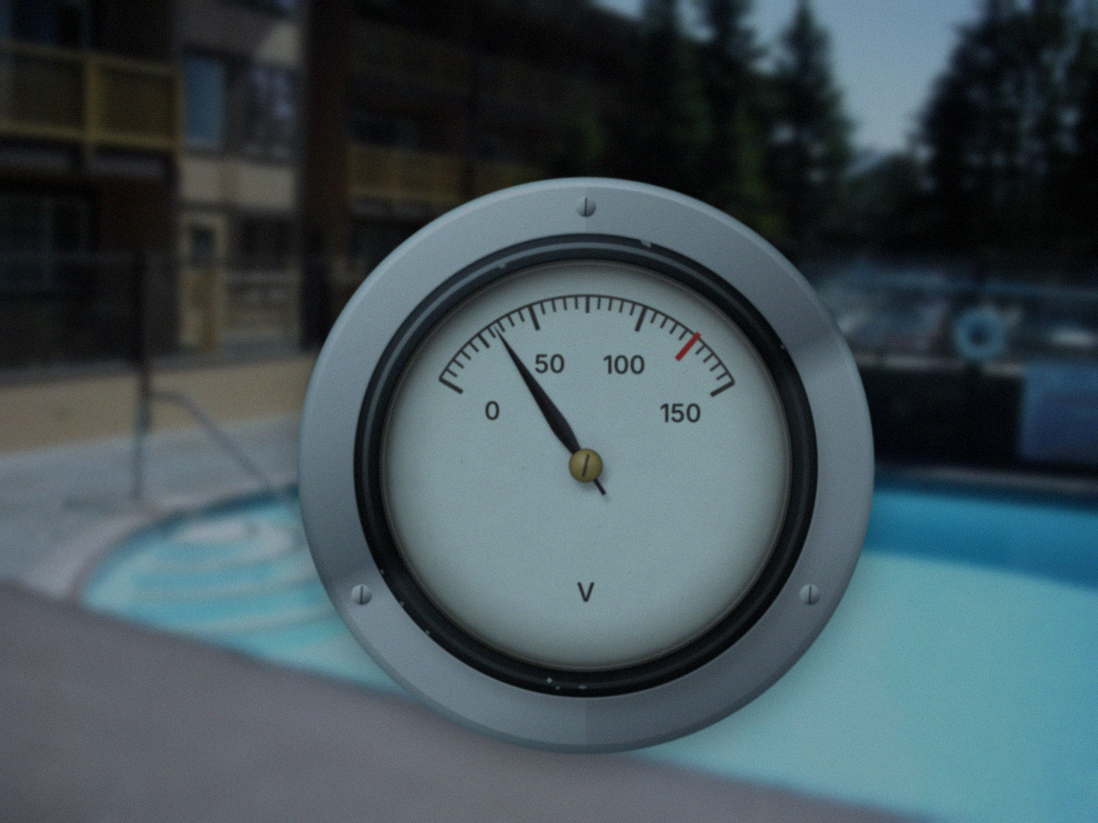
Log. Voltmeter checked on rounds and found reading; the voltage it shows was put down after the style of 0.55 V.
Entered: 32.5 V
